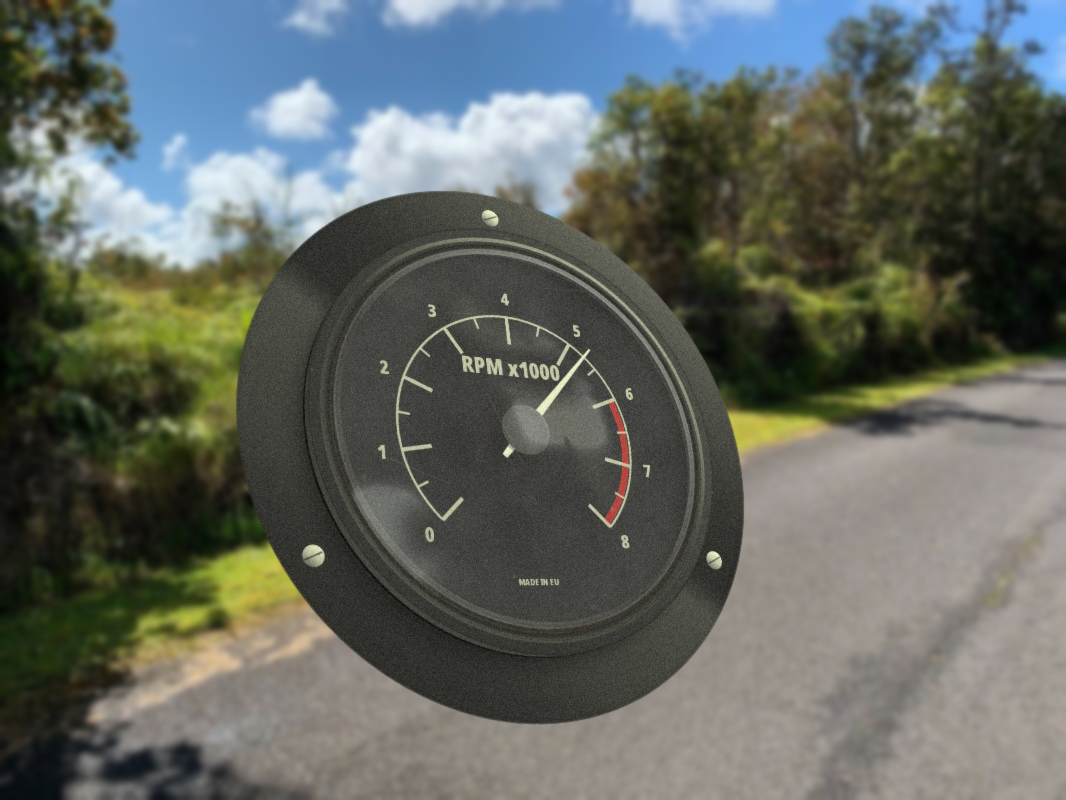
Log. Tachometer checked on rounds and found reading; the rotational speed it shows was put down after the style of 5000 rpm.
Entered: 5250 rpm
